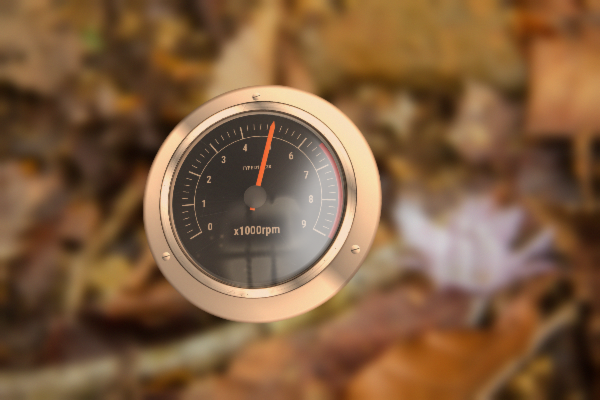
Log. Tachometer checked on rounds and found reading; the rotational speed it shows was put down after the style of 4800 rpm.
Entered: 5000 rpm
